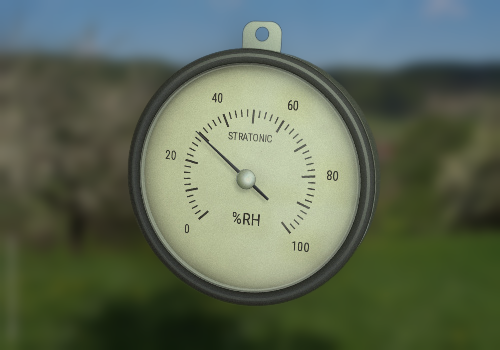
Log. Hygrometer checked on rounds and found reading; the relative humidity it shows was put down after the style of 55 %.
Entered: 30 %
